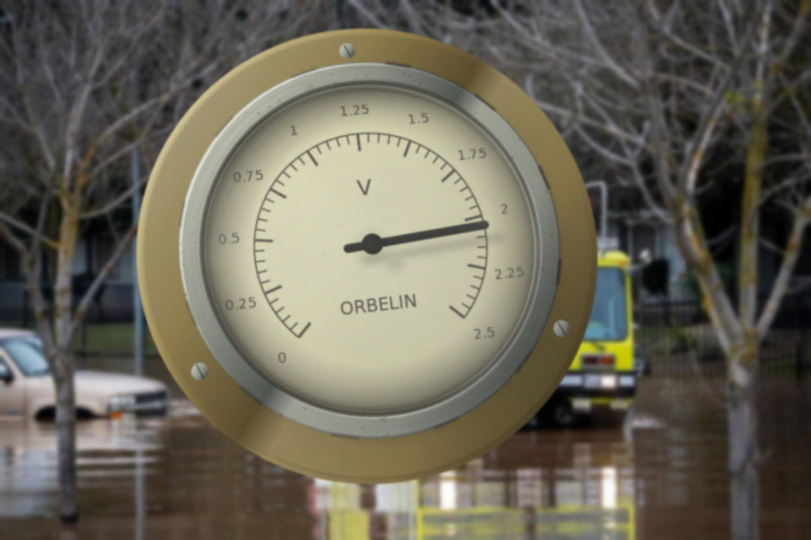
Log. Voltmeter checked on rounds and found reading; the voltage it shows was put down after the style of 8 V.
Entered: 2.05 V
